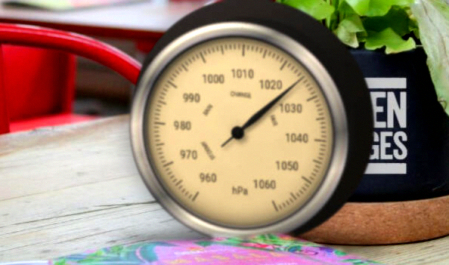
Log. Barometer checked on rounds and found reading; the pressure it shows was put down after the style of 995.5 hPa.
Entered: 1025 hPa
